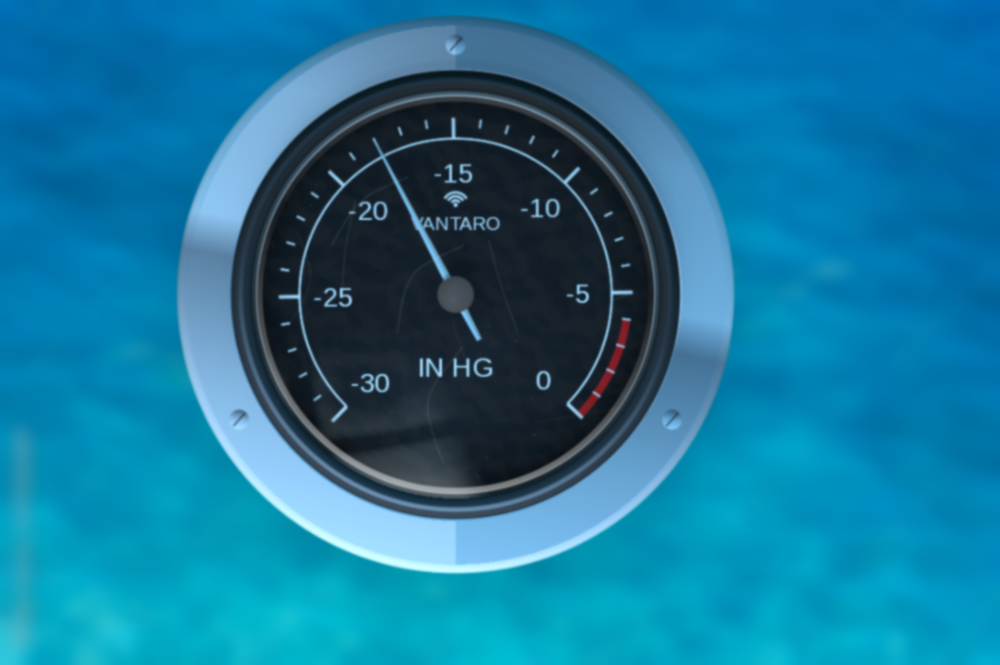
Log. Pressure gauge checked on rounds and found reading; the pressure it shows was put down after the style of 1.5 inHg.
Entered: -18 inHg
